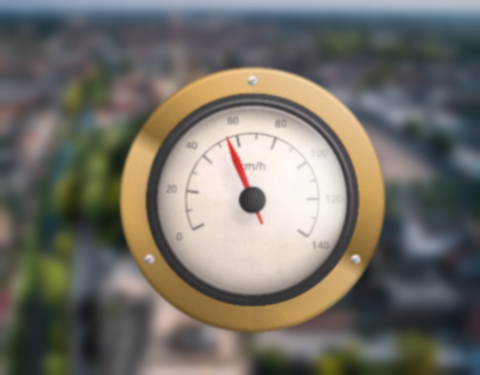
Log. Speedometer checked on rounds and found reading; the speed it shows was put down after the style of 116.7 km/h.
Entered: 55 km/h
